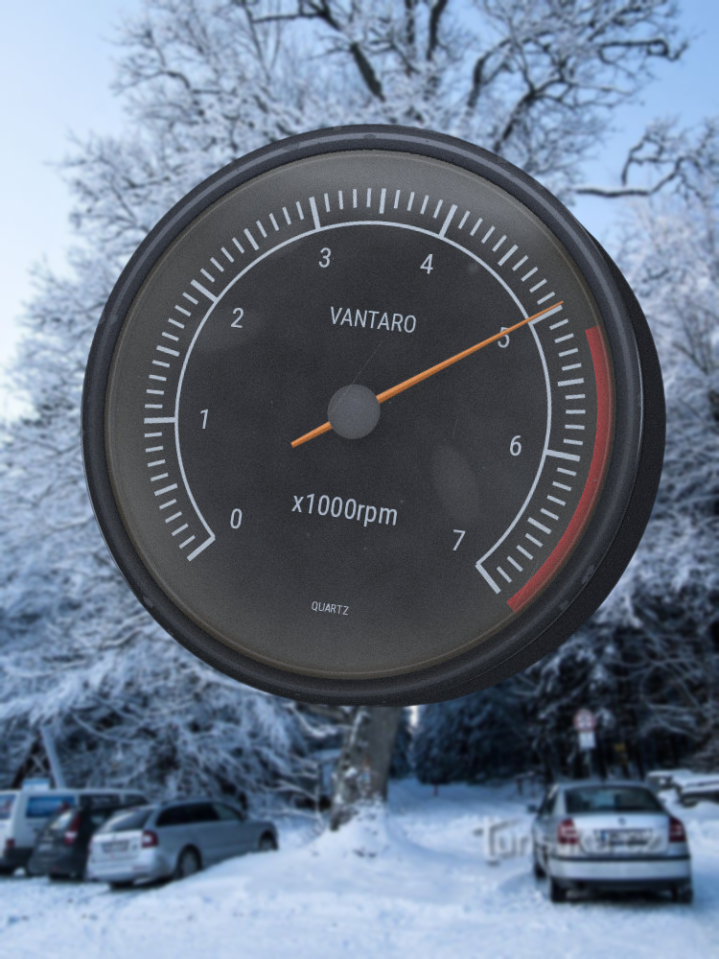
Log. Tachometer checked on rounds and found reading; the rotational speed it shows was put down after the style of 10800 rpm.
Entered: 5000 rpm
